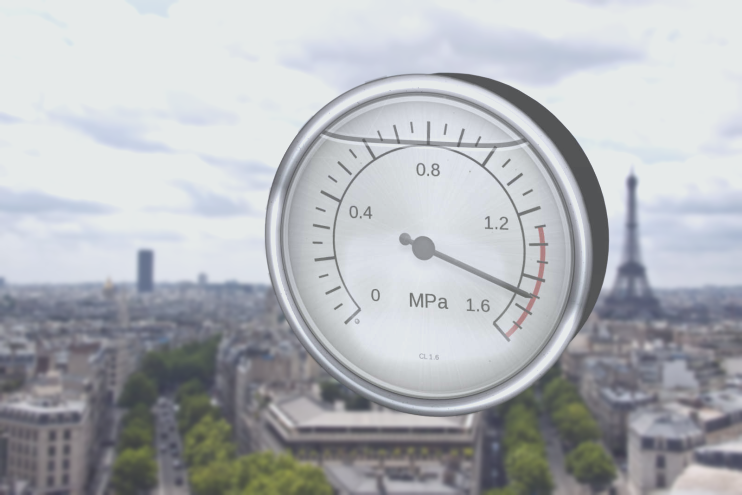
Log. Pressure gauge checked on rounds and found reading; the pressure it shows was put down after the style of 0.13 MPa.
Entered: 1.45 MPa
